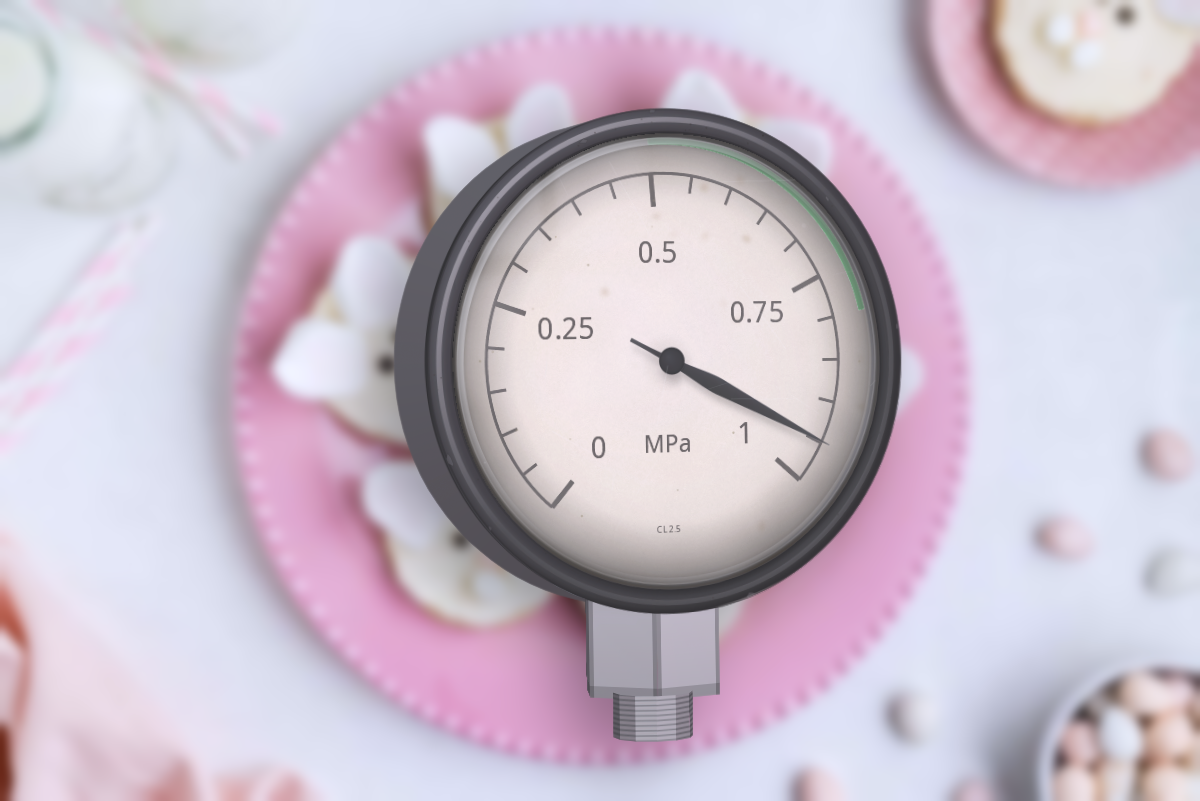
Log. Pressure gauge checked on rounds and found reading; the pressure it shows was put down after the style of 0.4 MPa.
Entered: 0.95 MPa
